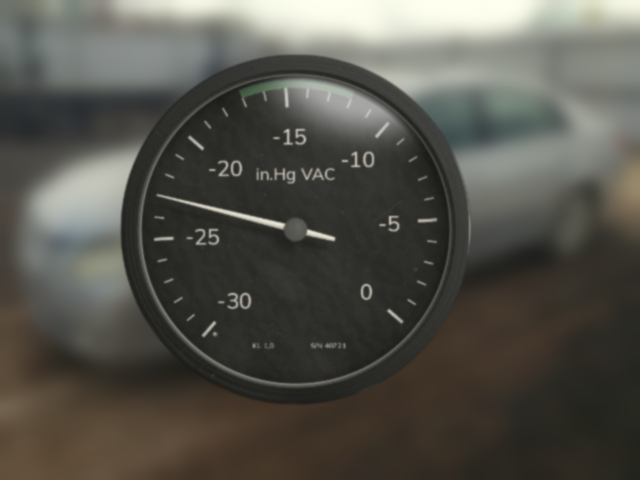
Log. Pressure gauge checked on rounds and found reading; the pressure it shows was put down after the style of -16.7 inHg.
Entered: -23 inHg
